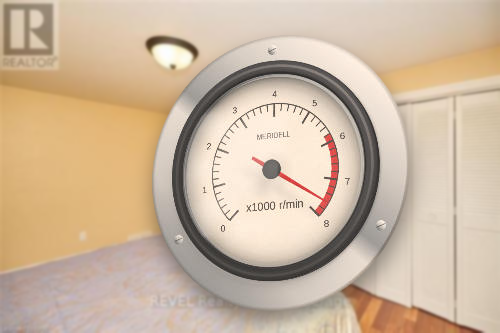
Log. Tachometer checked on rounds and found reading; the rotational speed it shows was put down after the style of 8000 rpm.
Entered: 7600 rpm
